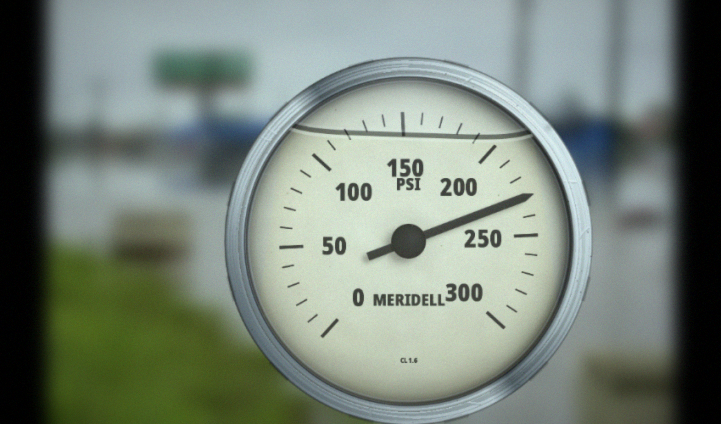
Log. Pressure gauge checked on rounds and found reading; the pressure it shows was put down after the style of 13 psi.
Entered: 230 psi
